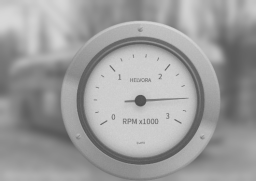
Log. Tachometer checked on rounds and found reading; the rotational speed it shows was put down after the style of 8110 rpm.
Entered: 2600 rpm
